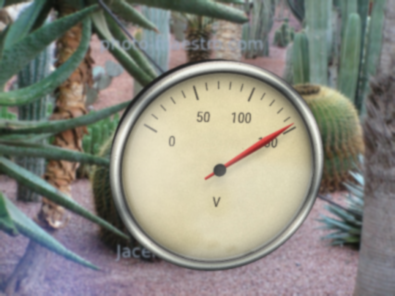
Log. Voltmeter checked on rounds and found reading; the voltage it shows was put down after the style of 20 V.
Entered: 145 V
